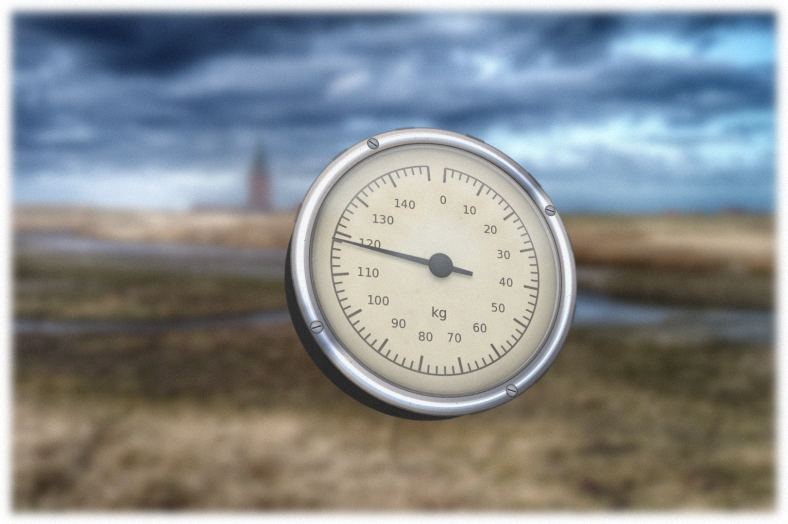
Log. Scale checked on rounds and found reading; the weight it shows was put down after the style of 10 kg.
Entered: 118 kg
